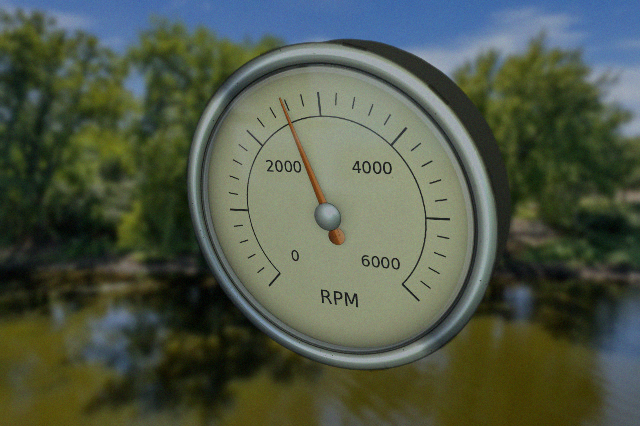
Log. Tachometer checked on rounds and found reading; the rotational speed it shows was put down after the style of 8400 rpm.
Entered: 2600 rpm
